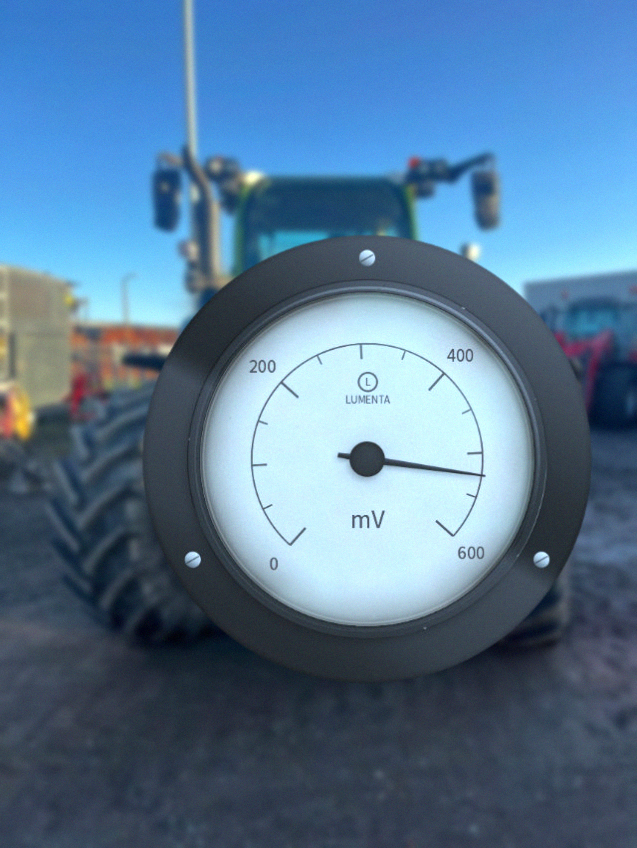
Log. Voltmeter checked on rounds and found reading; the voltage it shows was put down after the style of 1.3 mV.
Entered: 525 mV
